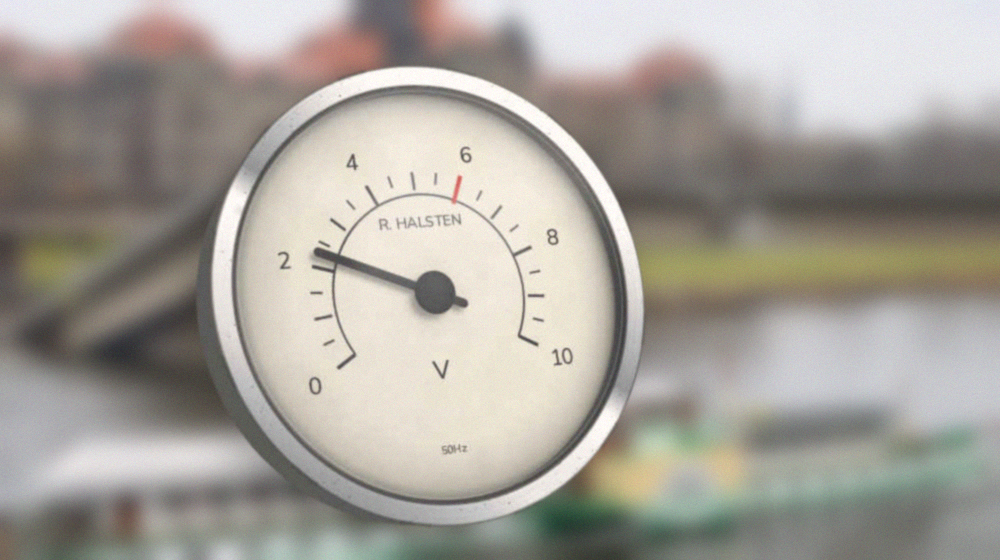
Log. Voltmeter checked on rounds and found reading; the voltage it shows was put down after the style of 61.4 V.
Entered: 2.25 V
